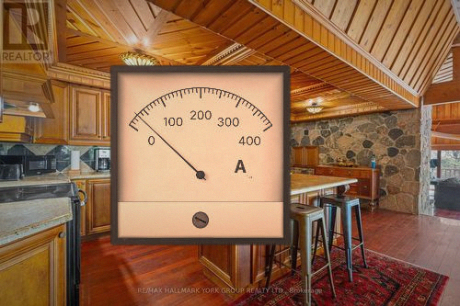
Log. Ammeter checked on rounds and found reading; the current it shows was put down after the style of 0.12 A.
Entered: 30 A
